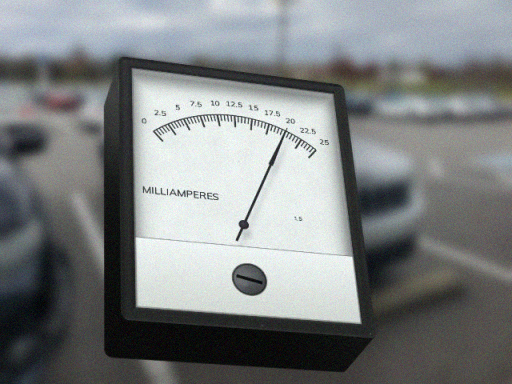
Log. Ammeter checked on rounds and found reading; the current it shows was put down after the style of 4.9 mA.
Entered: 20 mA
